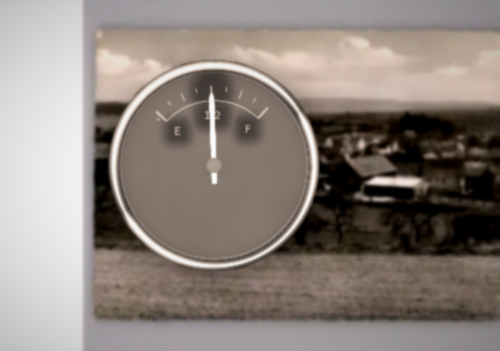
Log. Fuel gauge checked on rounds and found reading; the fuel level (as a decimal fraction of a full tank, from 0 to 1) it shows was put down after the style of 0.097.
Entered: 0.5
